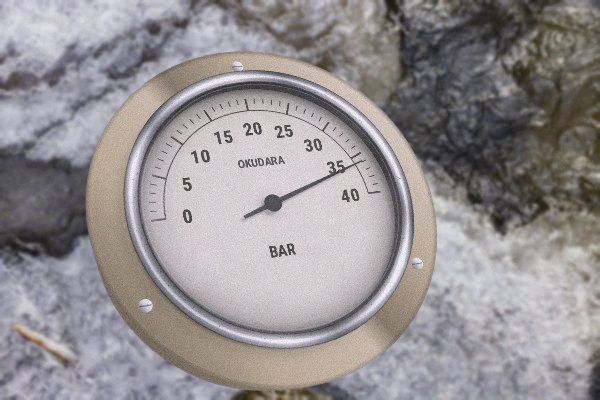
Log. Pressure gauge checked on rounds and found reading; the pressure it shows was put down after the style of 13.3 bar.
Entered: 36 bar
